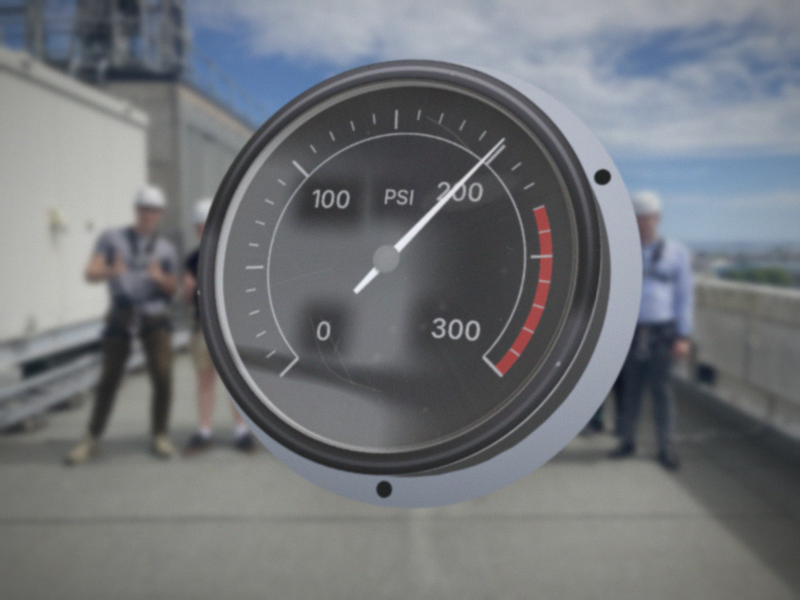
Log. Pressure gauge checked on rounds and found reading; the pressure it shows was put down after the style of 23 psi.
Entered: 200 psi
